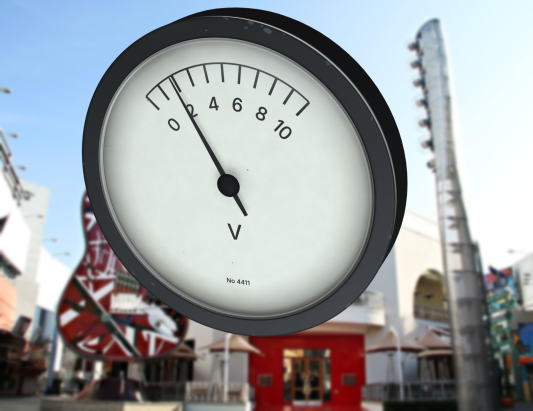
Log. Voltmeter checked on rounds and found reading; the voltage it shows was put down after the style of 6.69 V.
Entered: 2 V
